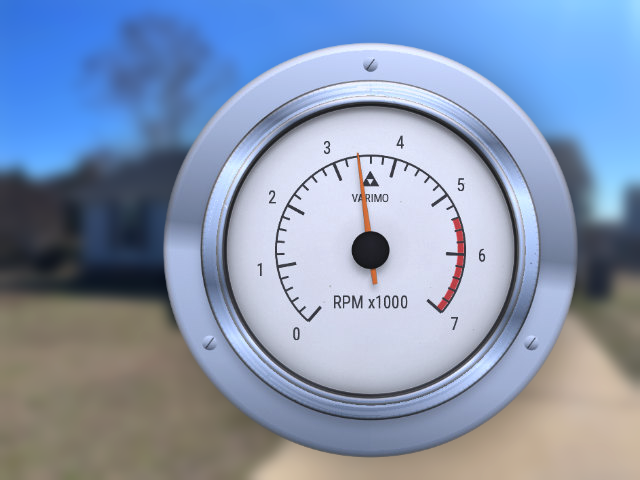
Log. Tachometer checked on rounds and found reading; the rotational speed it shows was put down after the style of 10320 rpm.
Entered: 3400 rpm
